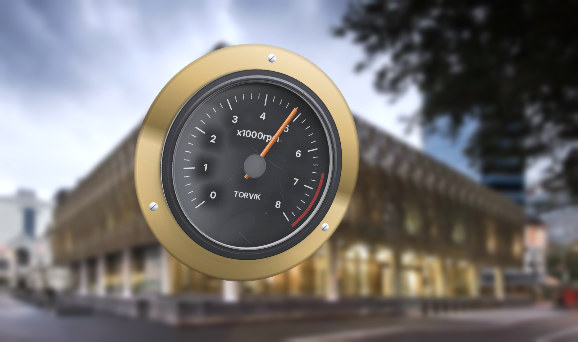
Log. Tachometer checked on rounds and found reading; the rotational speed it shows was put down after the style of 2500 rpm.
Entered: 4800 rpm
